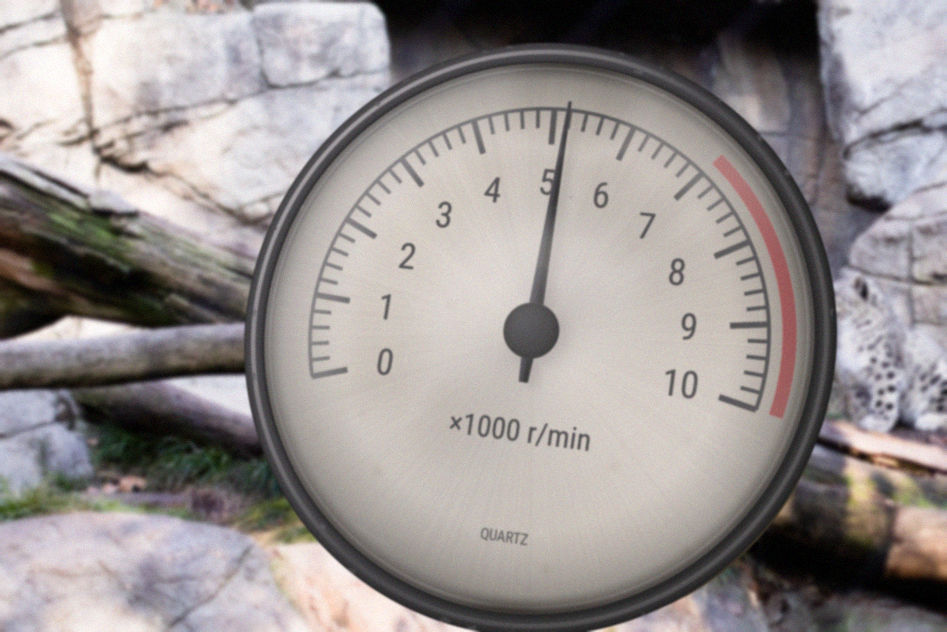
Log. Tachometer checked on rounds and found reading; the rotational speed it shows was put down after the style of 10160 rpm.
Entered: 5200 rpm
